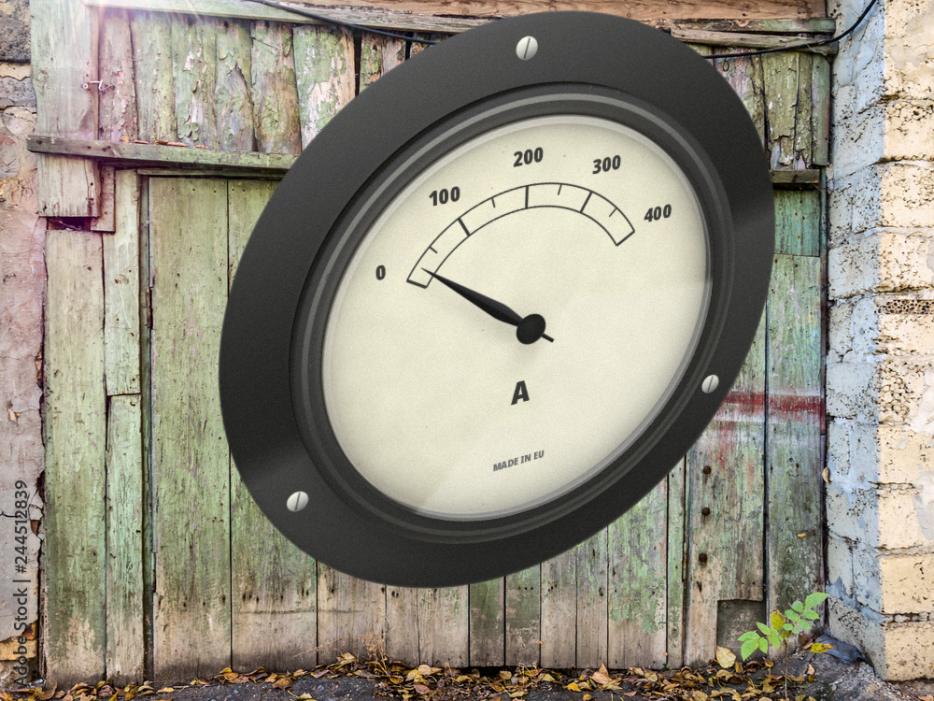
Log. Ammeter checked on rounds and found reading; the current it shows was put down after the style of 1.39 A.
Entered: 25 A
